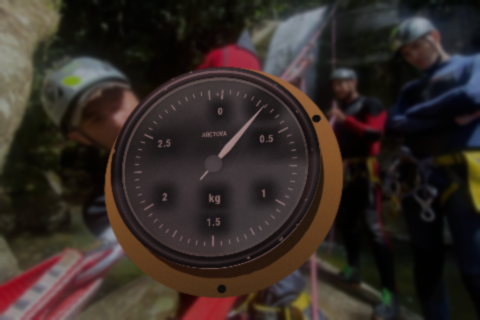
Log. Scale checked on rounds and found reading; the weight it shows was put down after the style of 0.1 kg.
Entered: 0.3 kg
